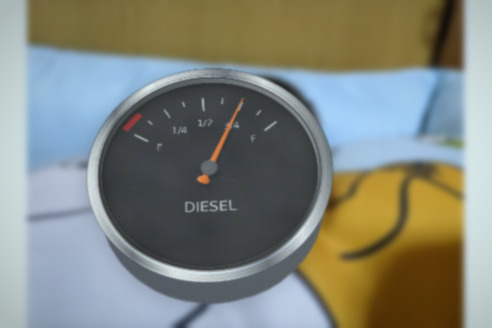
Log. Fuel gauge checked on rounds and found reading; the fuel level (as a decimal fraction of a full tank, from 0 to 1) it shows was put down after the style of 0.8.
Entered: 0.75
